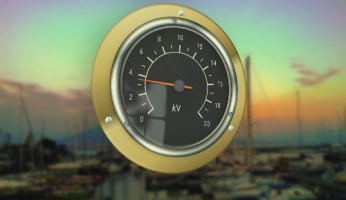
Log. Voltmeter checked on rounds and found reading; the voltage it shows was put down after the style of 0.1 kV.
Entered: 3.5 kV
